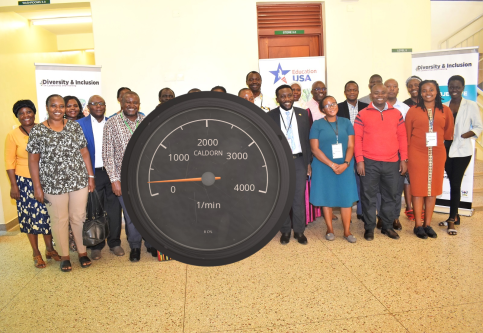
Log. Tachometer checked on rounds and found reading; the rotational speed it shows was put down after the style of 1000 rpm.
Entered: 250 rpm
